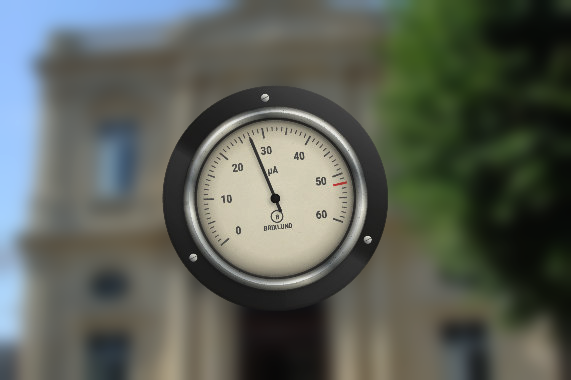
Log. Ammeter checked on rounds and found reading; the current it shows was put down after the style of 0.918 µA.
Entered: 27 µA
